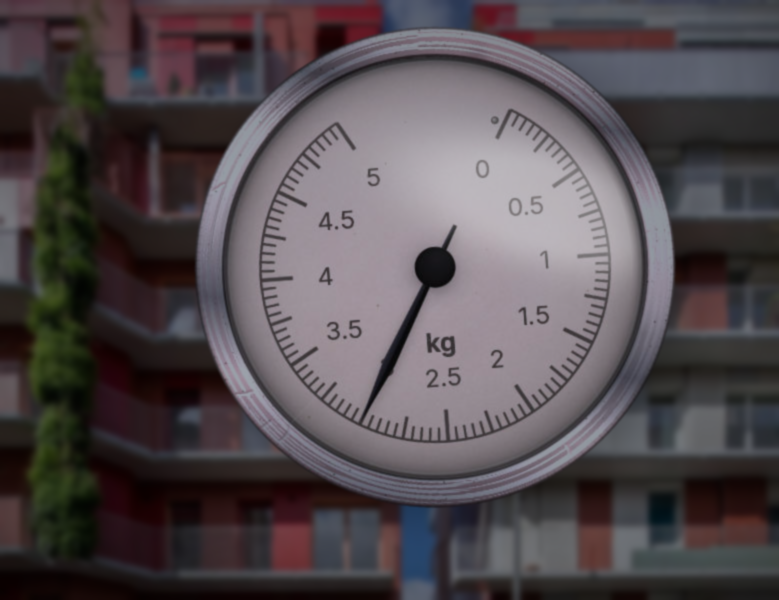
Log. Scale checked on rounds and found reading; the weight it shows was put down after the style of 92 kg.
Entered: 3 kg
